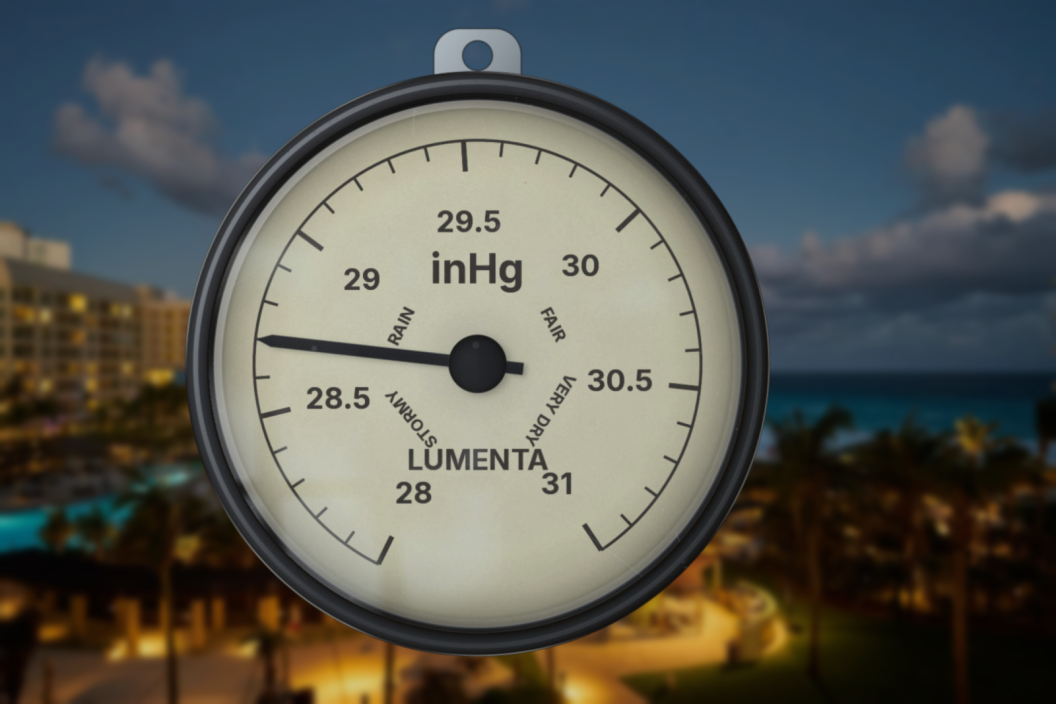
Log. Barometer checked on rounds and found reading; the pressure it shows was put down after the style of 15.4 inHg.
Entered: 28.7 inHg
